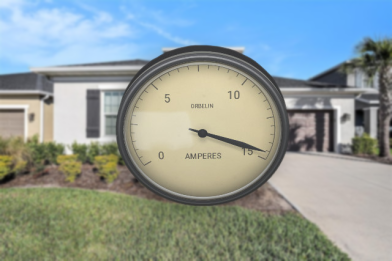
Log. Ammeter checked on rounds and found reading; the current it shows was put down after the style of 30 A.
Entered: 14.5 A
